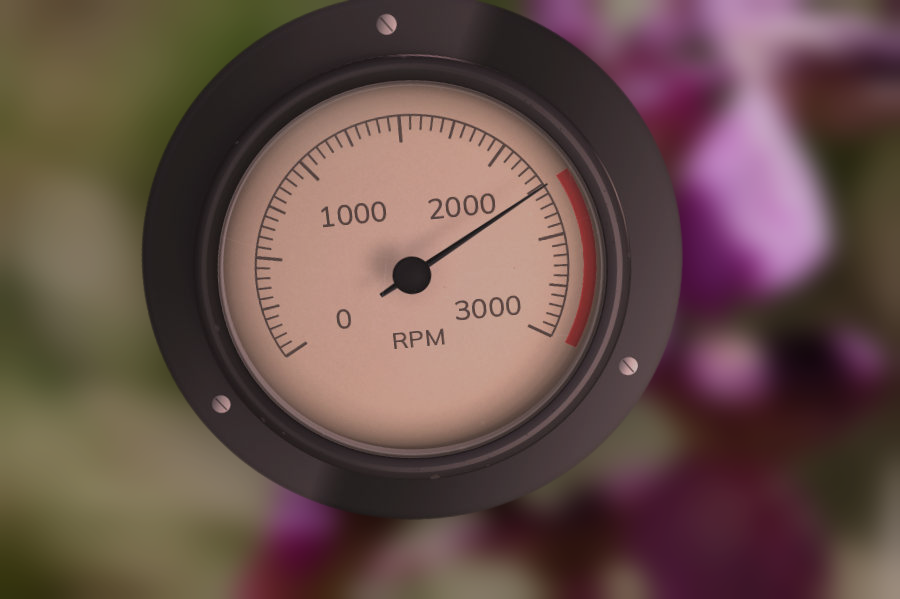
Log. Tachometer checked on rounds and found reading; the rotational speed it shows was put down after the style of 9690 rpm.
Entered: 2250 rpm
